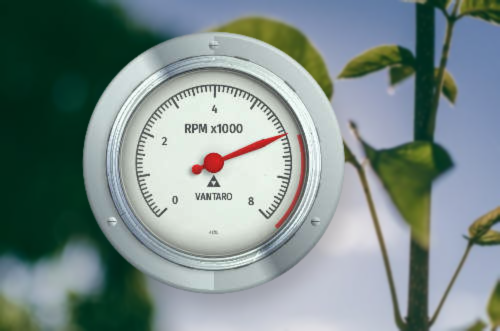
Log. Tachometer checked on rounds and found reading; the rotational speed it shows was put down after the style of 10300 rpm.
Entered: 6000 rpm
